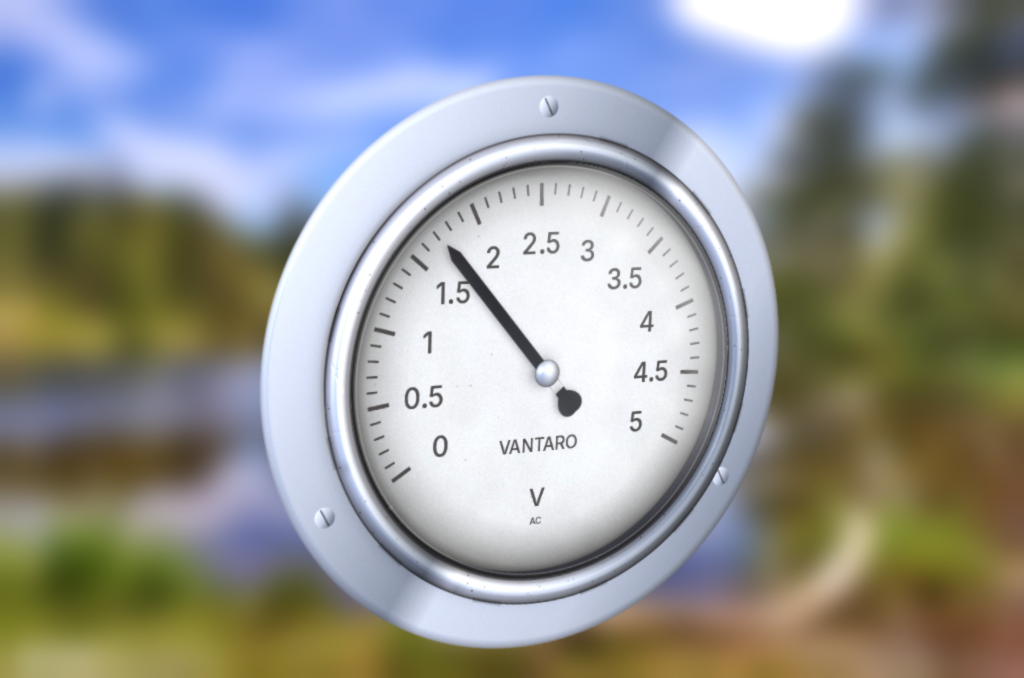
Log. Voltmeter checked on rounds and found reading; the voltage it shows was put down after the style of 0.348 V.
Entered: 1.7 V
